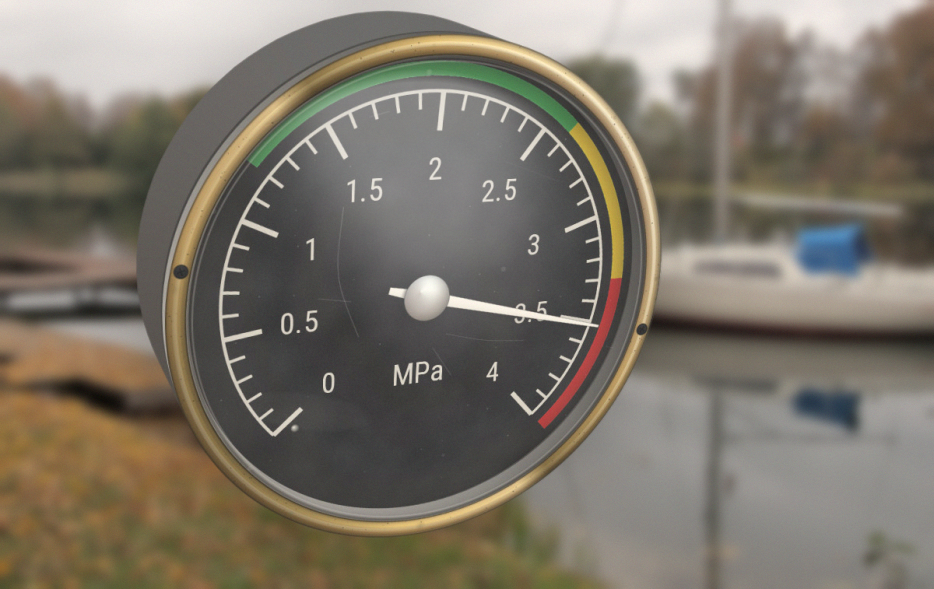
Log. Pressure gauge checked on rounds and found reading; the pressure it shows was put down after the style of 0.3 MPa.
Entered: 3.5 MPa
